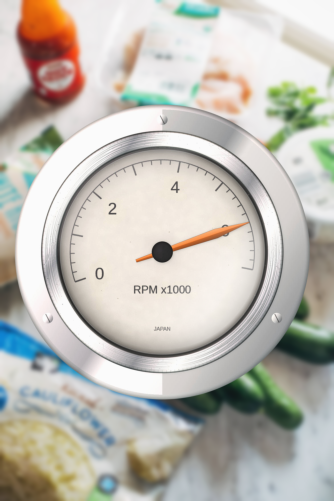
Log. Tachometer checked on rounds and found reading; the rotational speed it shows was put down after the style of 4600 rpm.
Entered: 6000 rpm
